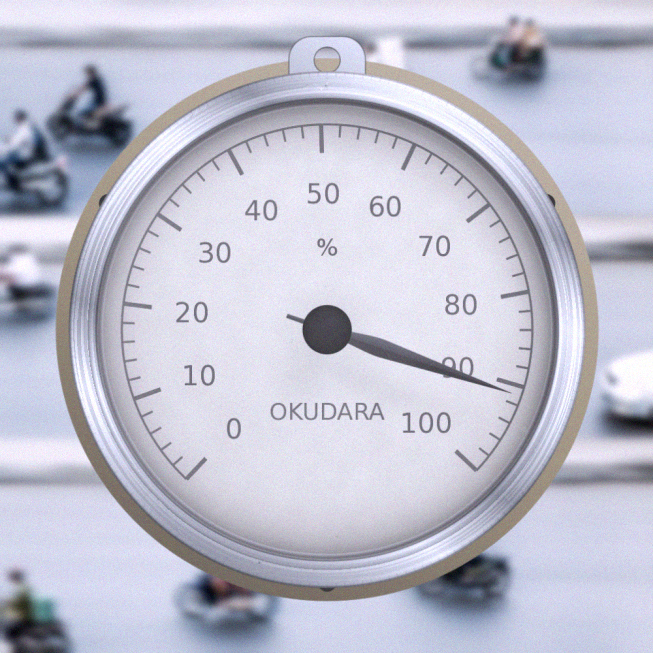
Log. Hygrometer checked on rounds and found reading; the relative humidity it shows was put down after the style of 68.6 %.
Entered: 91 %
